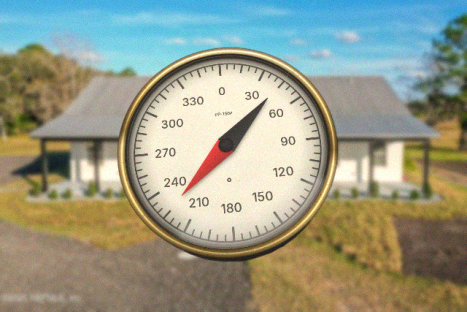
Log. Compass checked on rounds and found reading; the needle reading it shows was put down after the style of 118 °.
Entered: 225 °
